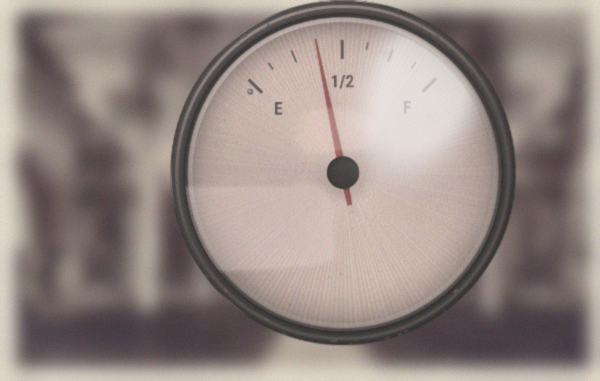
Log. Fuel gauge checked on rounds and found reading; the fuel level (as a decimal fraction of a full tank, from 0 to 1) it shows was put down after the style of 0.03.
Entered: 0.375
